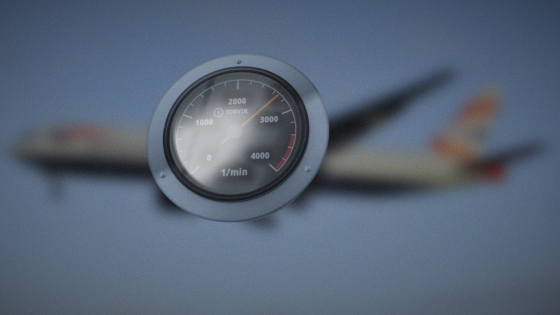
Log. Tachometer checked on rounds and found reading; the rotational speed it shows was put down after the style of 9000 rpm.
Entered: 2700 rpm
